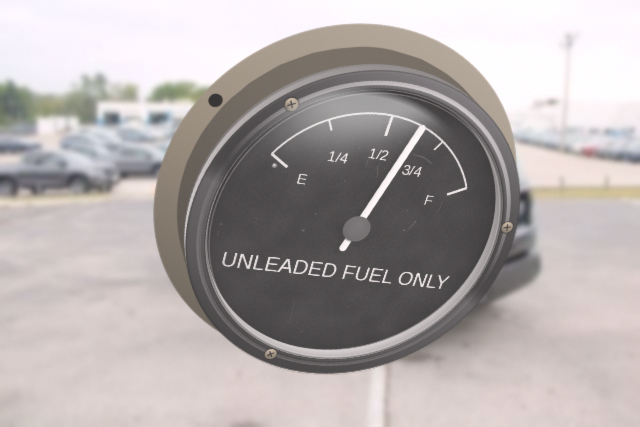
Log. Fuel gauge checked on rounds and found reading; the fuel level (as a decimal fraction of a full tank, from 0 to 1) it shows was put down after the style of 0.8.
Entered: 0.625
